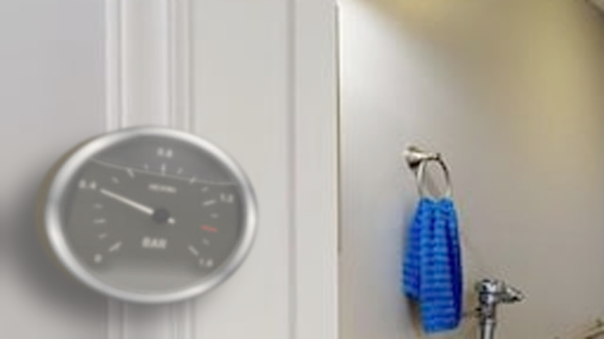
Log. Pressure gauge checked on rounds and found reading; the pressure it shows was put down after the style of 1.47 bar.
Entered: 0.4 bar
